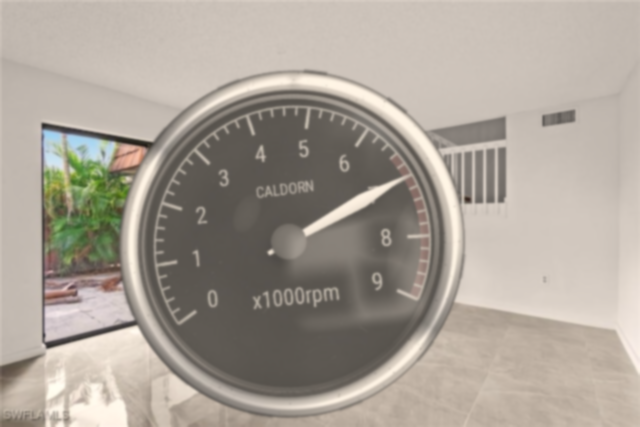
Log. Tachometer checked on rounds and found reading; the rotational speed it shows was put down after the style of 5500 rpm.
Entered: 7000 rpm
